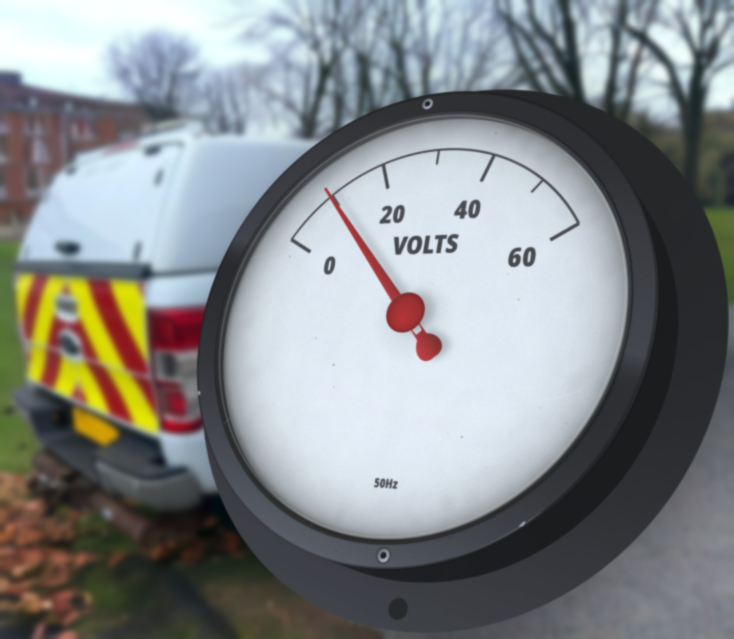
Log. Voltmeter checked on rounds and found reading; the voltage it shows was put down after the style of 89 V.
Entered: 10 V
